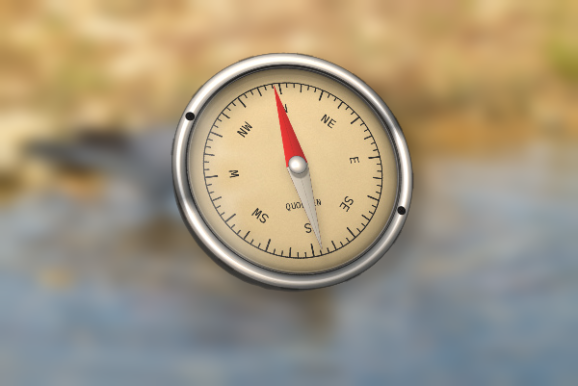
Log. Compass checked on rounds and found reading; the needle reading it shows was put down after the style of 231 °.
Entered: 355 °
